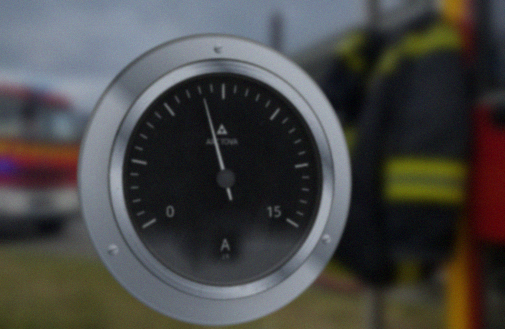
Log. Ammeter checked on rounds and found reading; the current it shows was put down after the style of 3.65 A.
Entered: 6.5 A
